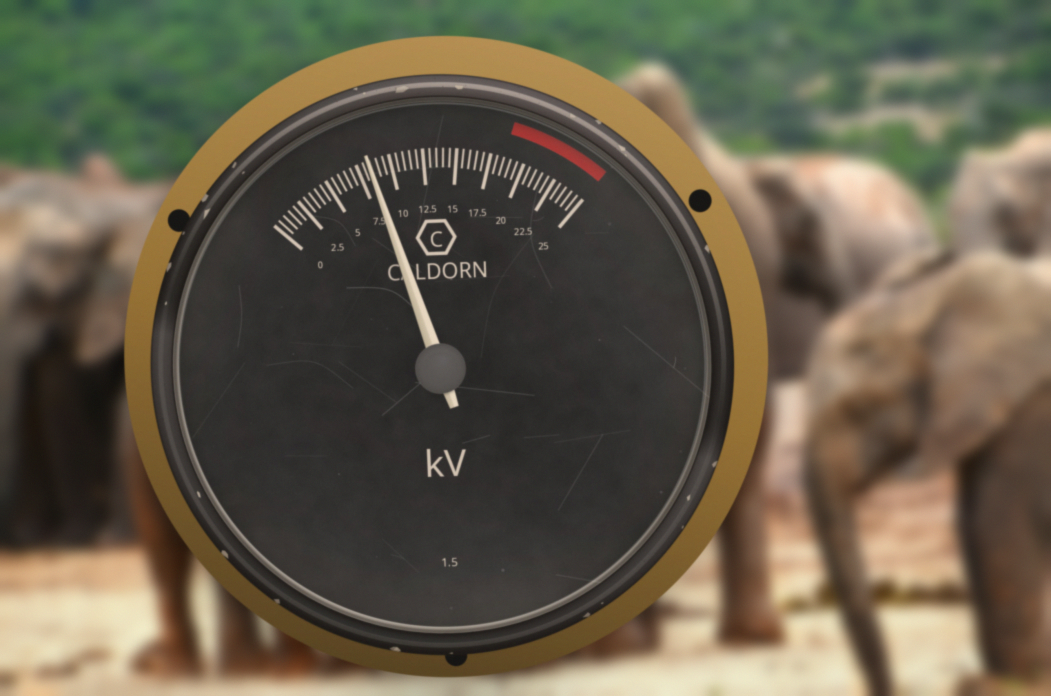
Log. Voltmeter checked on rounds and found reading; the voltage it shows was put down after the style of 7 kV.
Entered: 8.5 kV
